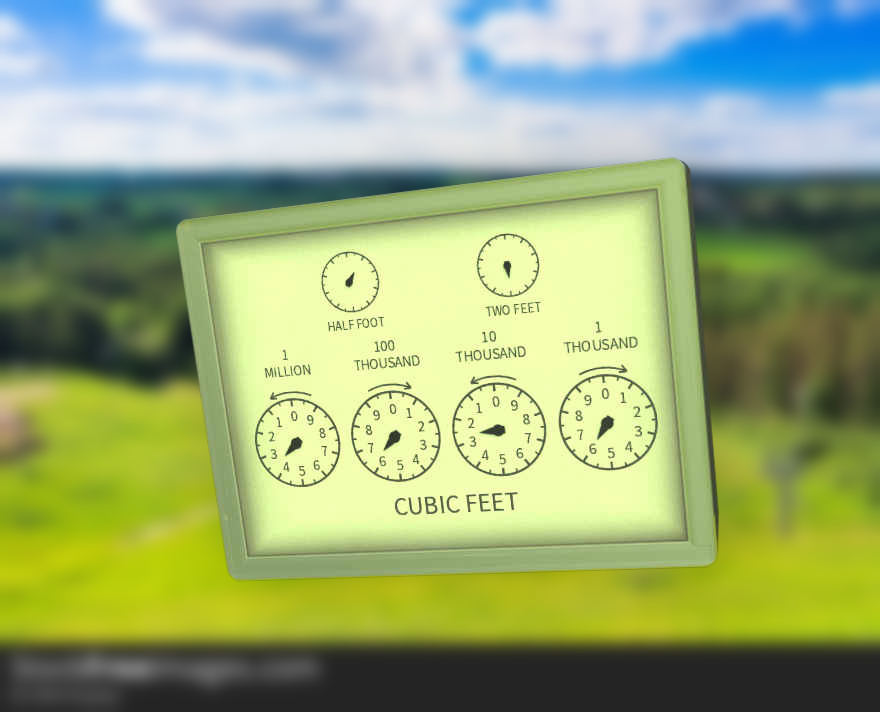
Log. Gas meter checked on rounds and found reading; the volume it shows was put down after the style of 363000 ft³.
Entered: 362600 ft³
